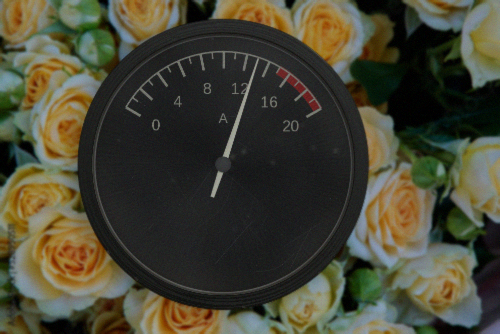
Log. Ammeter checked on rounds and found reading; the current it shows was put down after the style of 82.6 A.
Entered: 13 A
